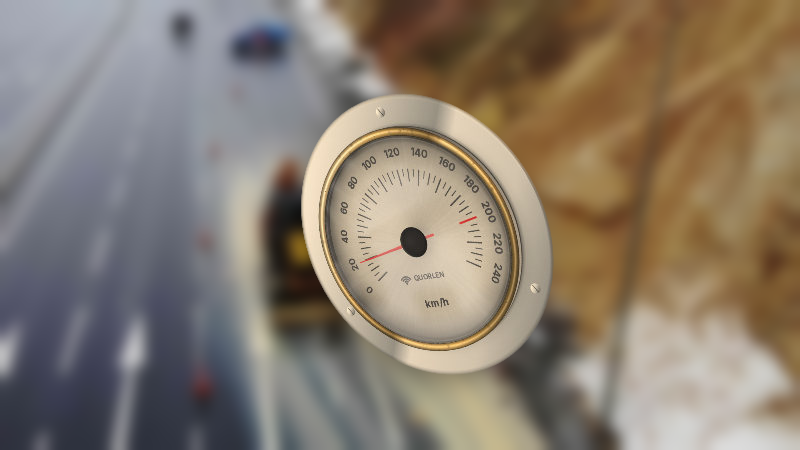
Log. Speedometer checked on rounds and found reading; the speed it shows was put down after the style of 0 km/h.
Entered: 20 km/h
